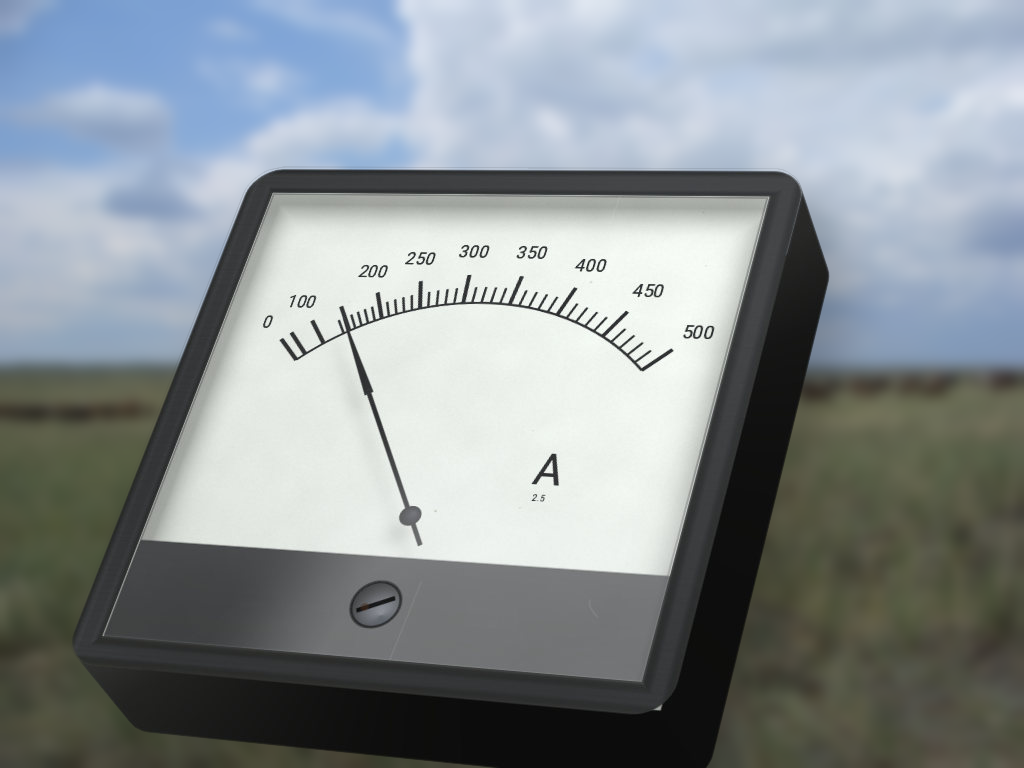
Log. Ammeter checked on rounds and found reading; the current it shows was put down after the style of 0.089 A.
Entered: 150 A
